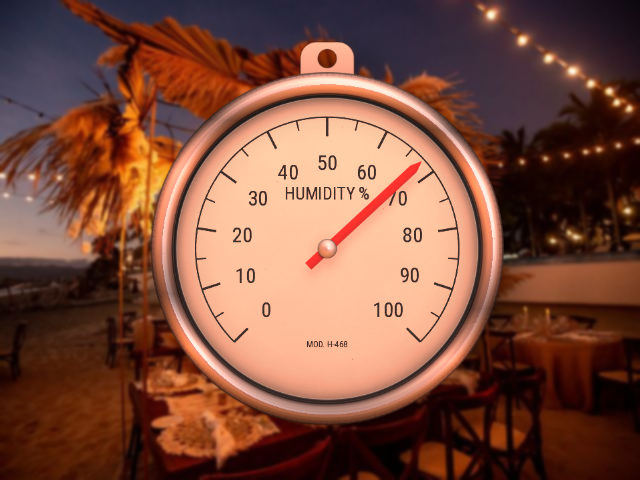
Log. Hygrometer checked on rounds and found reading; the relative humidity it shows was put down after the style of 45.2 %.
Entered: 67.5 %
